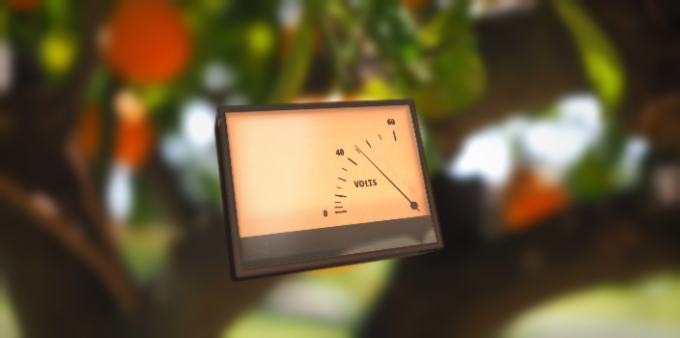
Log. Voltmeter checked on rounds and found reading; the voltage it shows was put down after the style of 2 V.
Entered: 45 V
